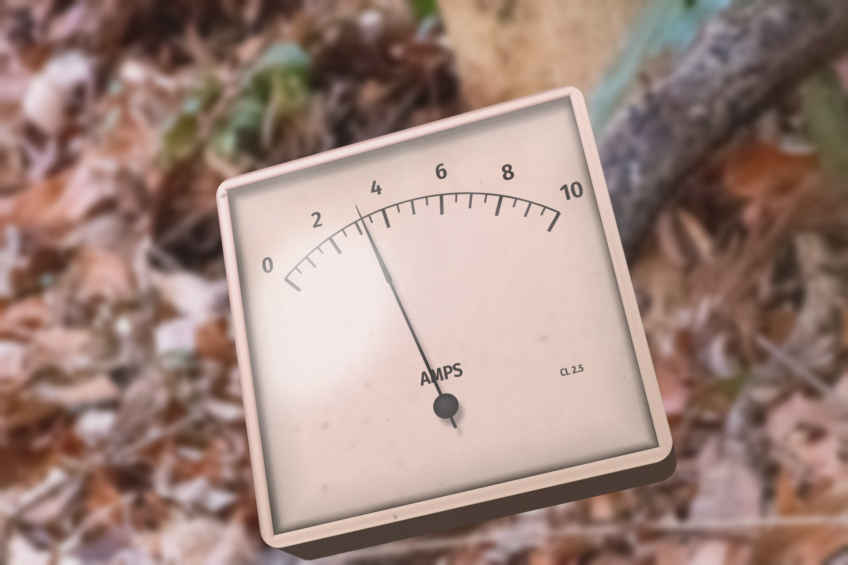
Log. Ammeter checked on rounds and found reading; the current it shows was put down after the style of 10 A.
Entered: 3.25 A
